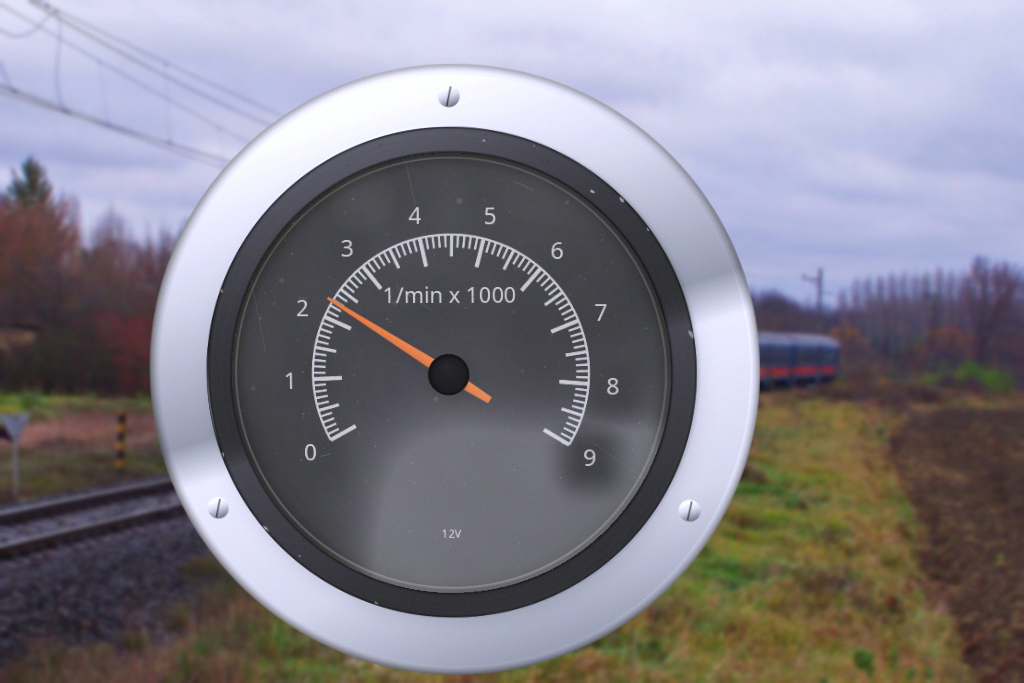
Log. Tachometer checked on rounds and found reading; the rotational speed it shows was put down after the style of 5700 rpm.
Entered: 2300 rpm
